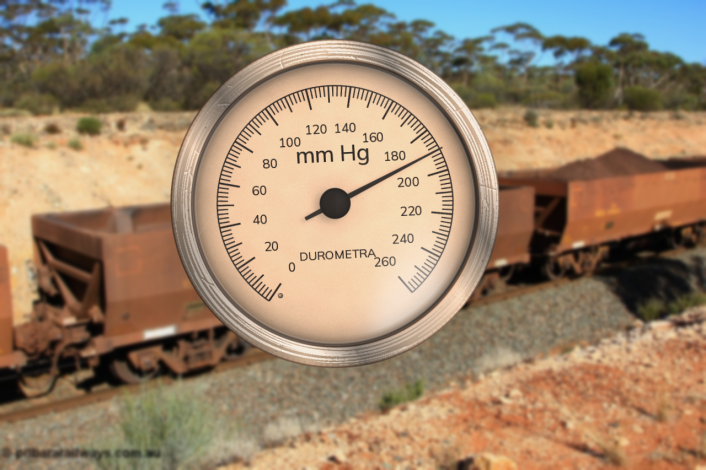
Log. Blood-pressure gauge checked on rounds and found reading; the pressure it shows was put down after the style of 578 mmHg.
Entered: 190 mmHg
